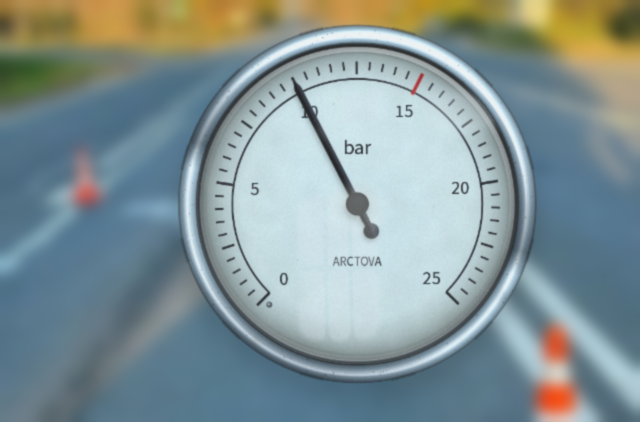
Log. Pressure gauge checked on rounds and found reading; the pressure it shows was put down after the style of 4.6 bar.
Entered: 10 bar
